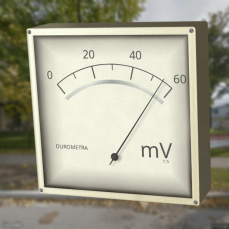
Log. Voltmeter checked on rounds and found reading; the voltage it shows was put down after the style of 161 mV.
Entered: 55 mV
